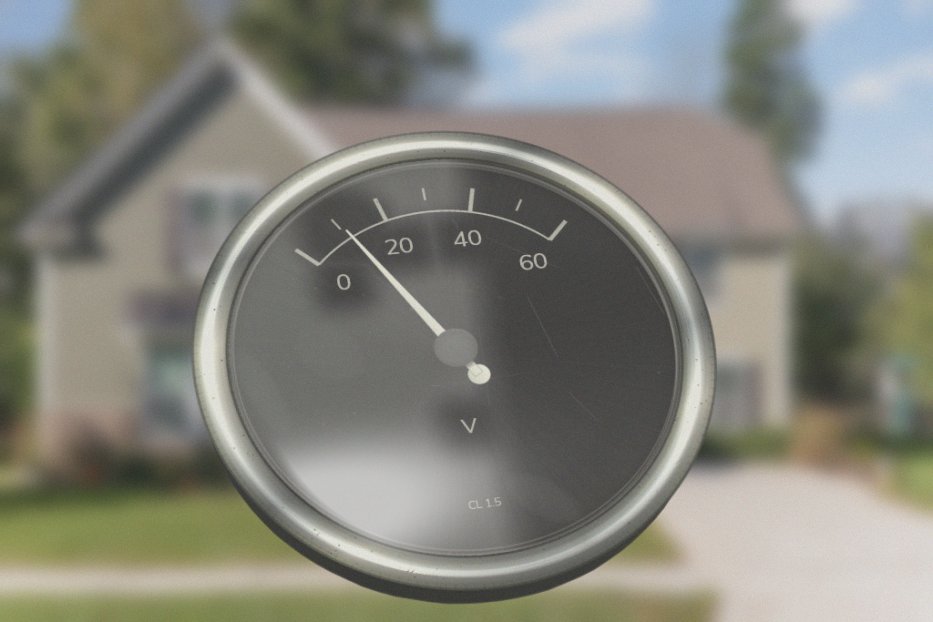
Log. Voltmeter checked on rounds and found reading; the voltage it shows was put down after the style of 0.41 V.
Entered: 10 V
